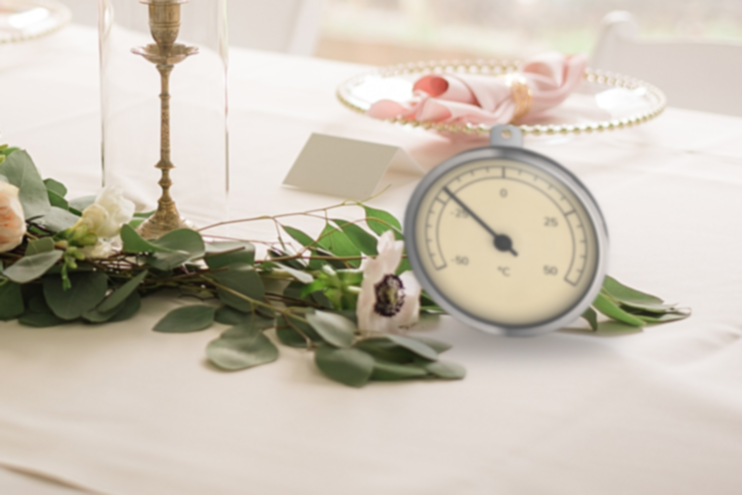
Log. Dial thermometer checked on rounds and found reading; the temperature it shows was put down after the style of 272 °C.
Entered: -20 °C
